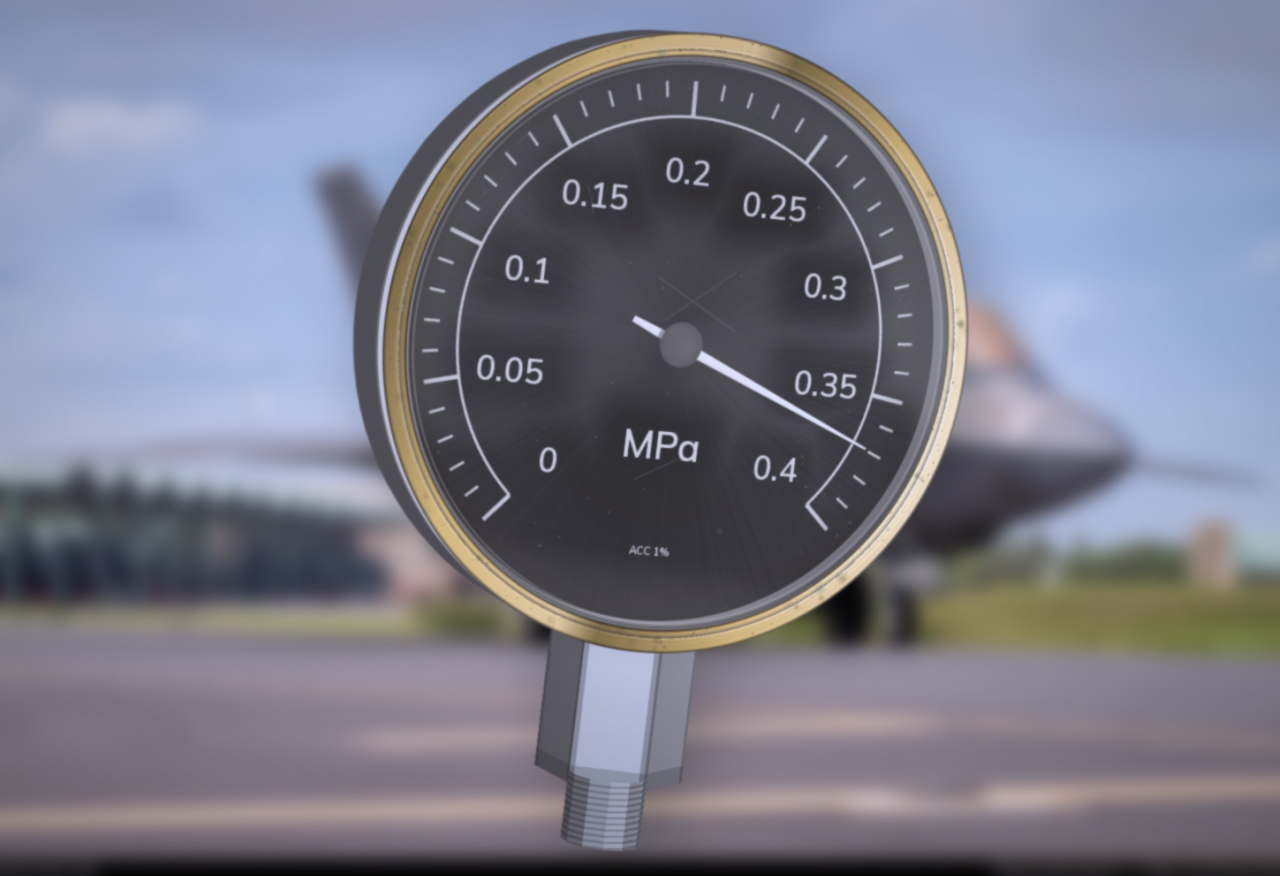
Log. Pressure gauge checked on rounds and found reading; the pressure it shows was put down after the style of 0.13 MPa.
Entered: 0.37 MPa
